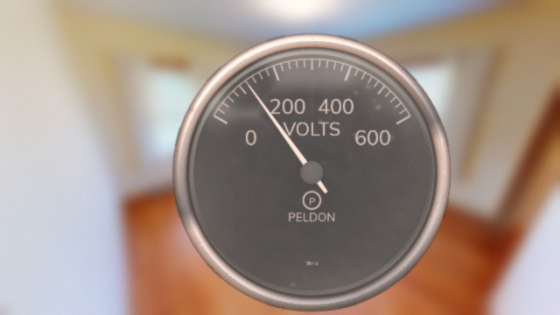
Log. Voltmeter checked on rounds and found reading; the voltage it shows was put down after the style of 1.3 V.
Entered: 120 V
